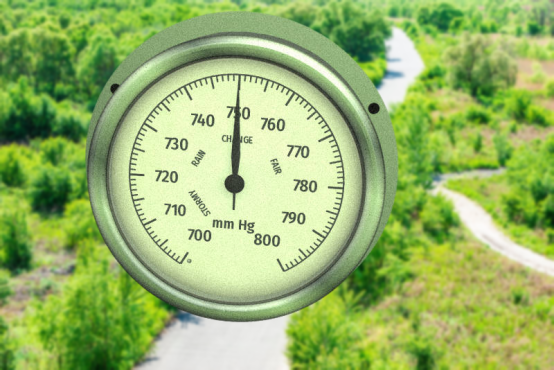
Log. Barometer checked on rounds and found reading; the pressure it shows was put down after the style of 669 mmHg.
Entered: 750 mmHg
